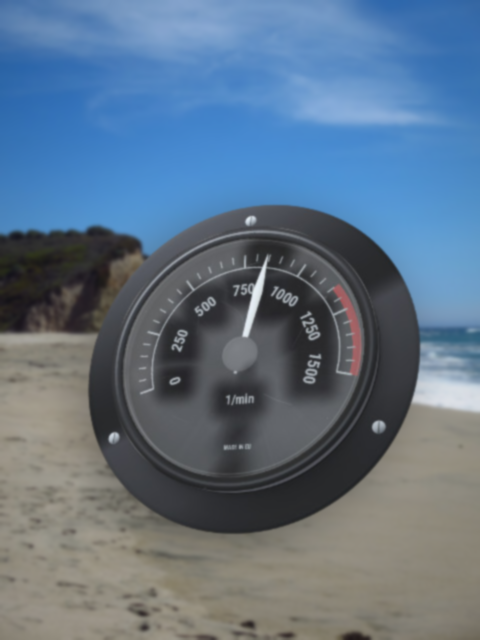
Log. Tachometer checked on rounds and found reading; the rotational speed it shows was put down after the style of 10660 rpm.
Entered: 850 rpm
